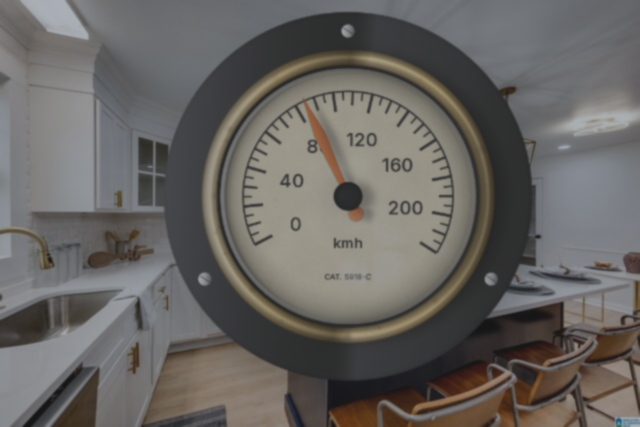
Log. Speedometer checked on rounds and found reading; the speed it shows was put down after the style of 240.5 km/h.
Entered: 85 km/h
